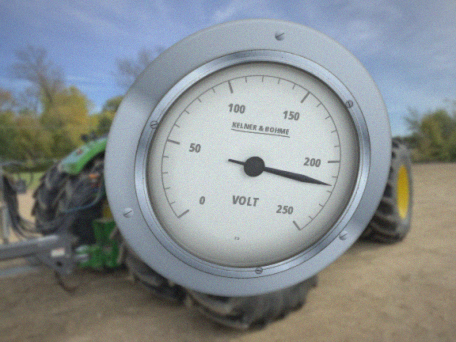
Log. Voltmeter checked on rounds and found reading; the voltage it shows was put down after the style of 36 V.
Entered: 215 V
